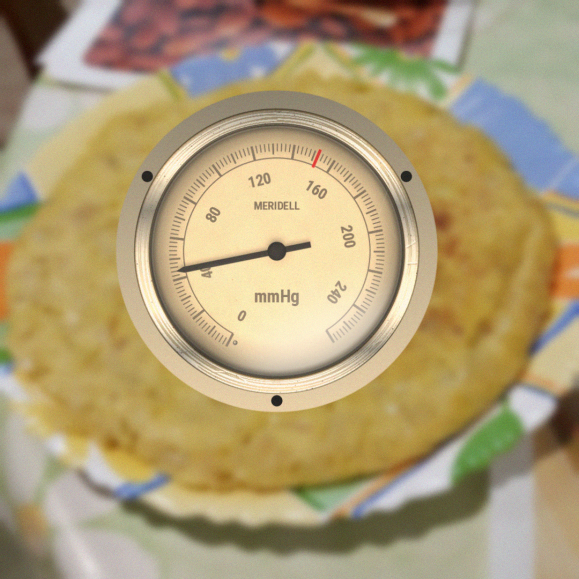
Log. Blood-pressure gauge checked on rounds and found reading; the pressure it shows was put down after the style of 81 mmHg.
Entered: 44 mmHg
